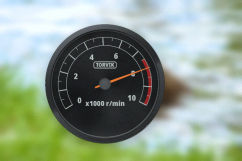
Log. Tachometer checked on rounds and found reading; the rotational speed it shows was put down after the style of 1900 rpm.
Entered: 8000 rpm
